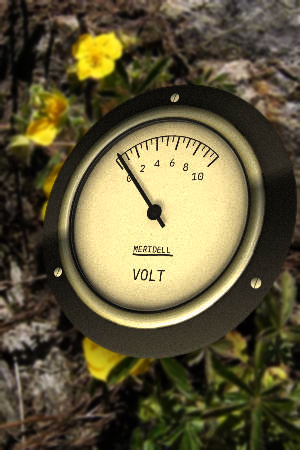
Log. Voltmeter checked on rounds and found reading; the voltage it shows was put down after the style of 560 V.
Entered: 0.5 V
